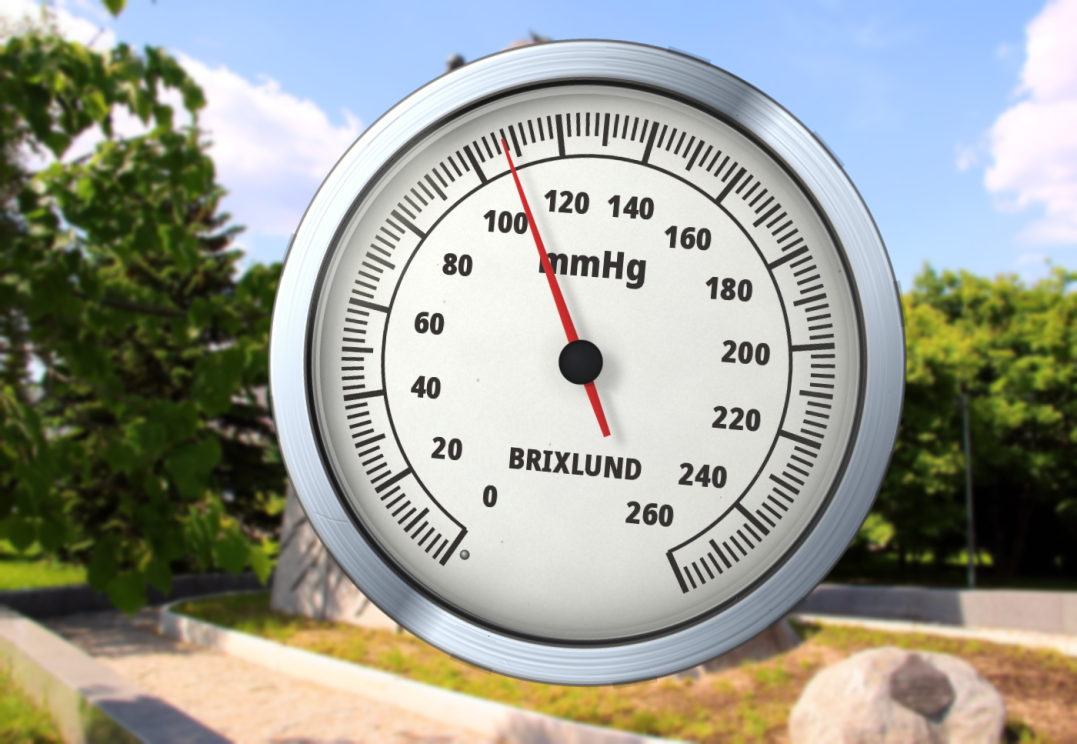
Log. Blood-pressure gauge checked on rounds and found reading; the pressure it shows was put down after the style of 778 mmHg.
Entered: 108 mmHg
